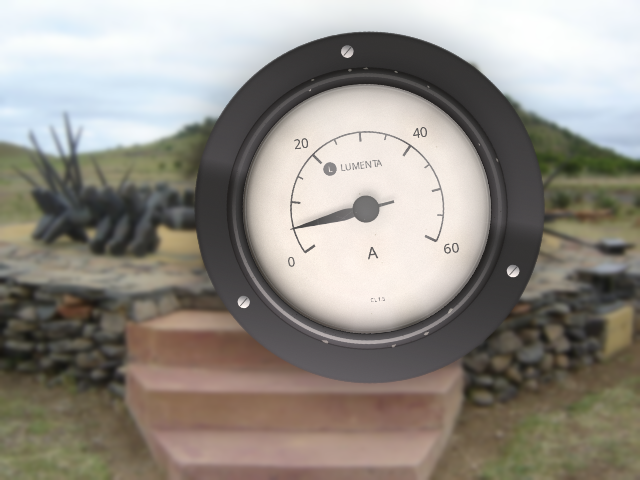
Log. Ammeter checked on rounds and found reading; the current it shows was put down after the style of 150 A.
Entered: 5 A
